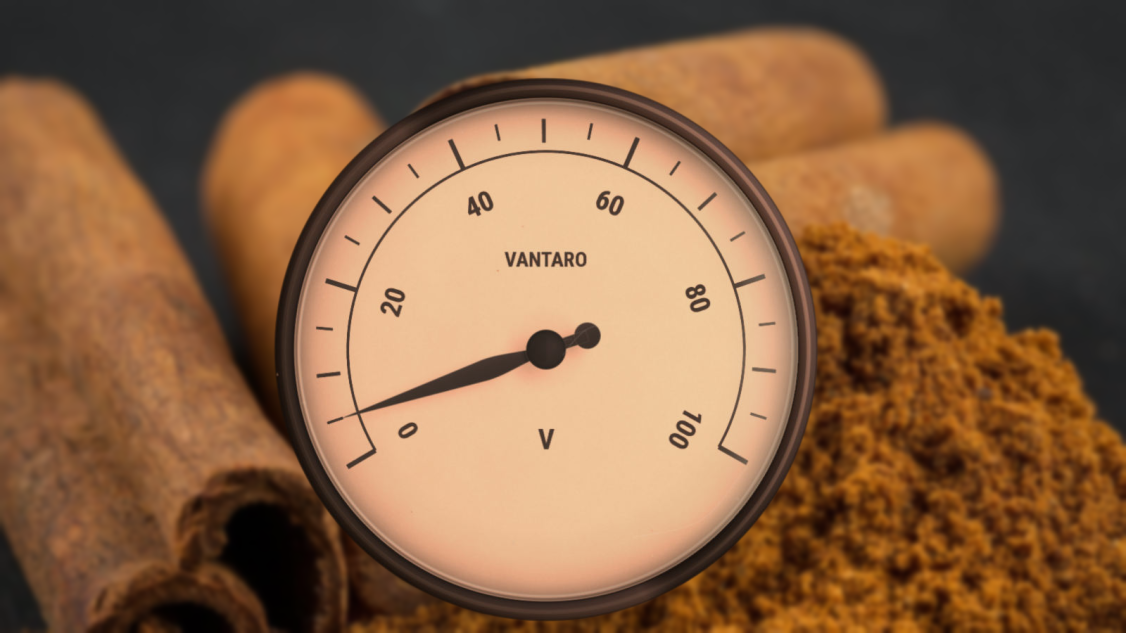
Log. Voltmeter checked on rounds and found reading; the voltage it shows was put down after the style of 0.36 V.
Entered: 5 V
